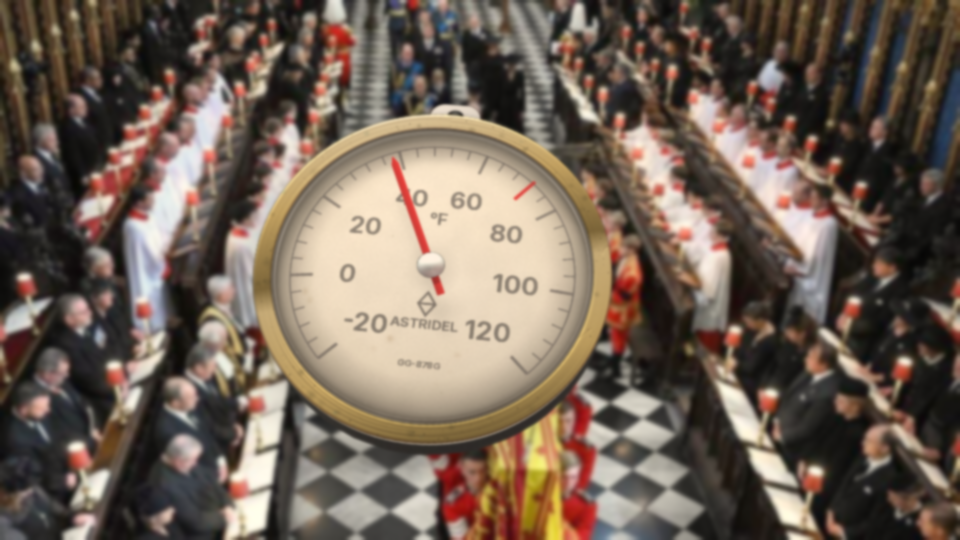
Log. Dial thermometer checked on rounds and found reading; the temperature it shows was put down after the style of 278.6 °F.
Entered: 38 °F
